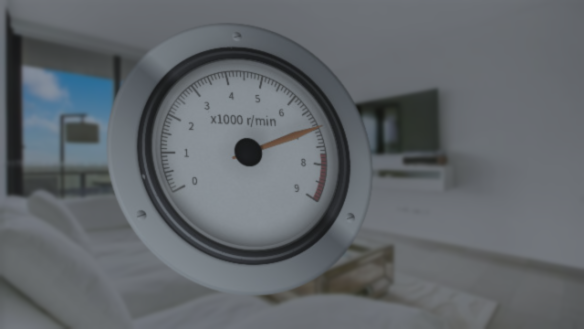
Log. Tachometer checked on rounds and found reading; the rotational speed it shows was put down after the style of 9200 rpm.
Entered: 7000 rpm
